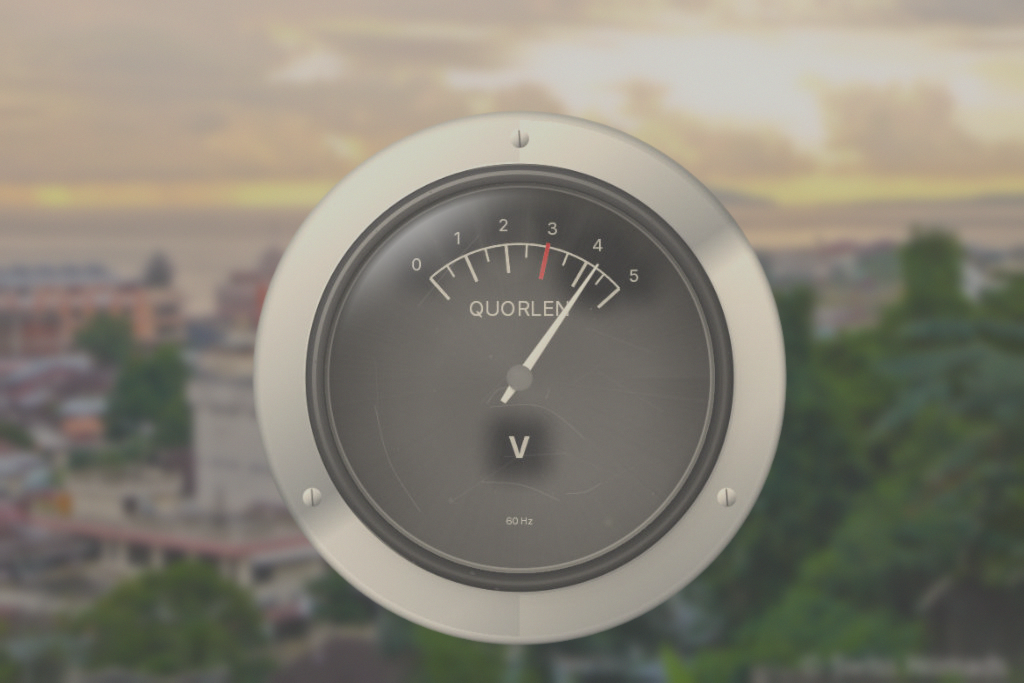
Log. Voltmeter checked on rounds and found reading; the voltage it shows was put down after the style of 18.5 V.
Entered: 4.25 V
